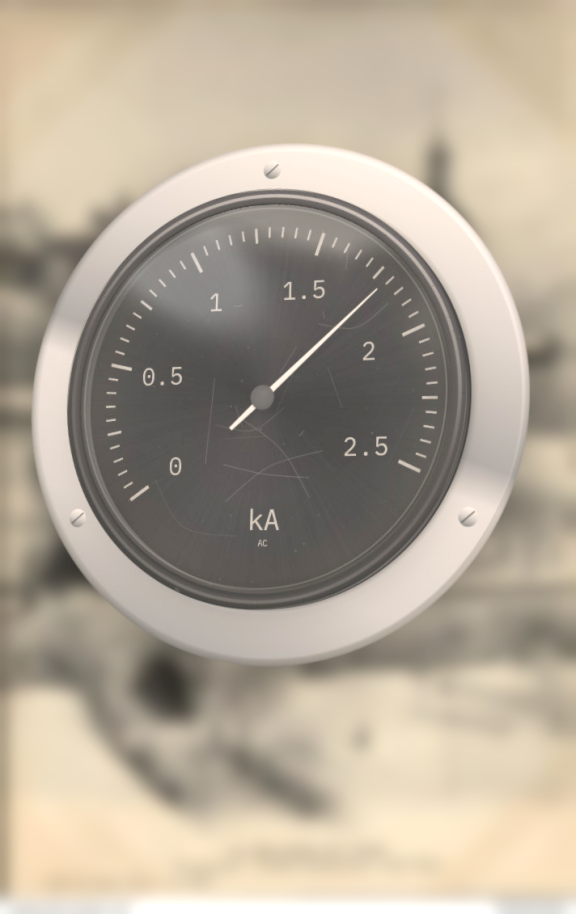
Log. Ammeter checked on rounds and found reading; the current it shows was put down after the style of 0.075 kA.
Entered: 1.8 kA
